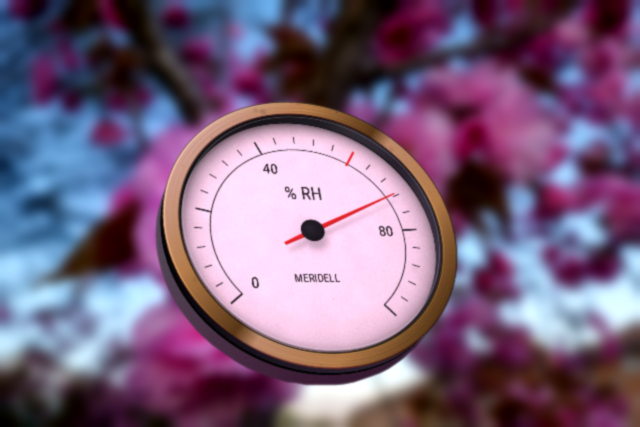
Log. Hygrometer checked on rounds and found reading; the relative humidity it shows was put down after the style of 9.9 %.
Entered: 72 %
